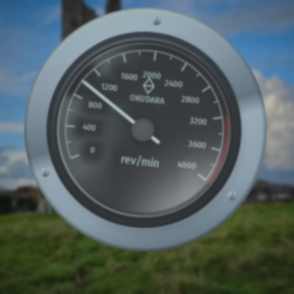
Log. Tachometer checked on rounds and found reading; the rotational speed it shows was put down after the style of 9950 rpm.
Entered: 1000 rpm
